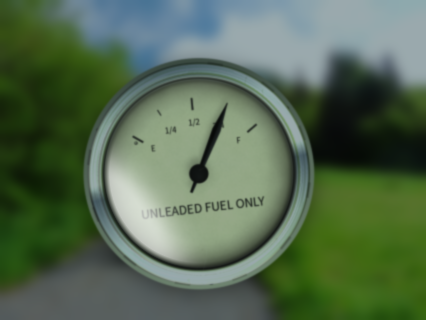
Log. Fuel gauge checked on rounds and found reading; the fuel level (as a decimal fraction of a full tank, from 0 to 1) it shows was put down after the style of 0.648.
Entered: 0.75
